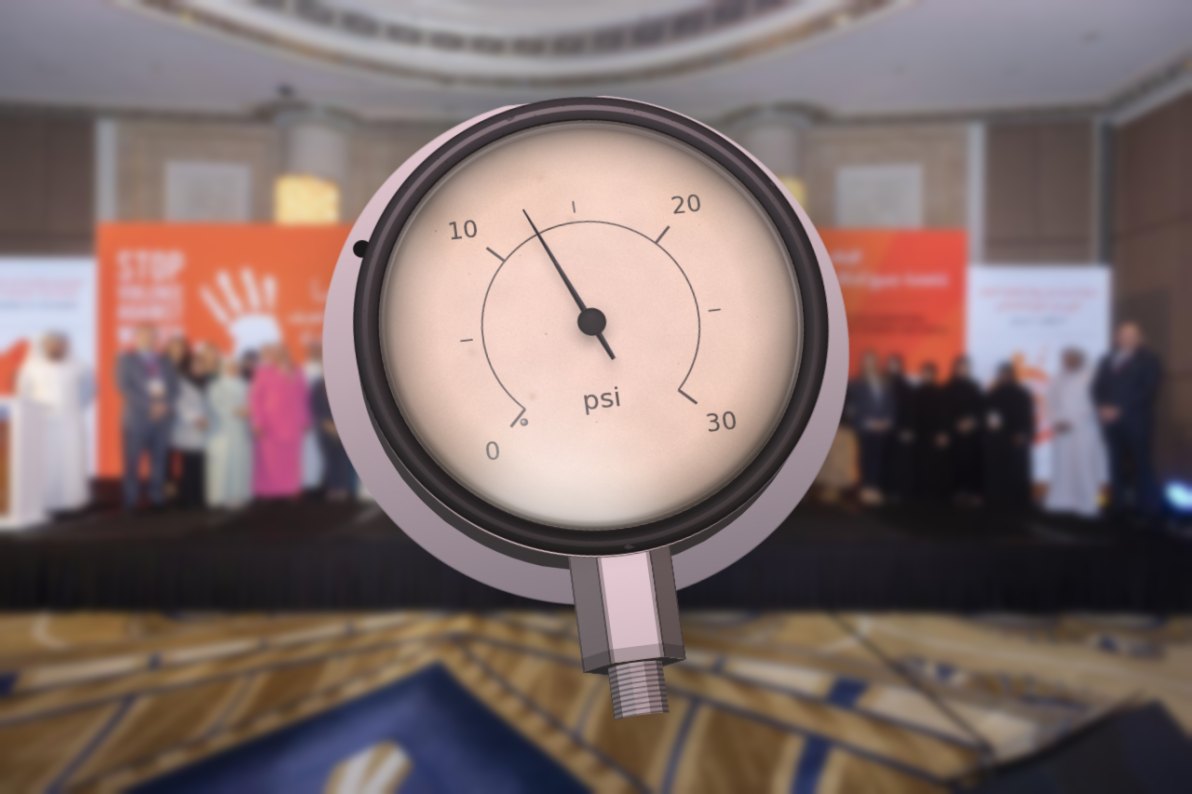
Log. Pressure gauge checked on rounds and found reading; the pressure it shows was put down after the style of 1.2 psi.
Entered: 12.5 psi
